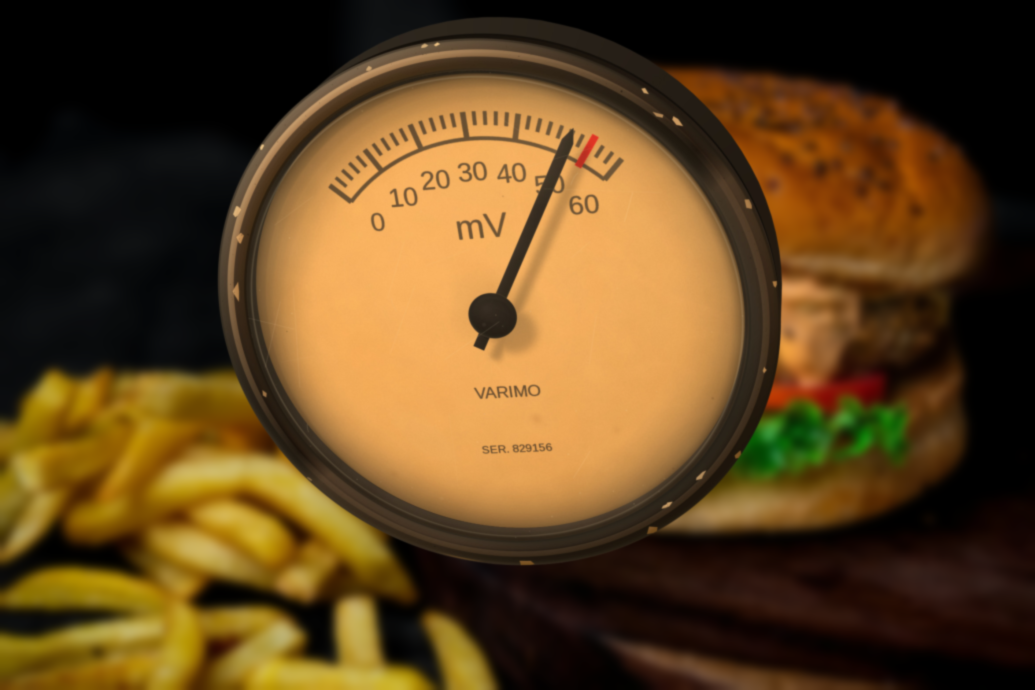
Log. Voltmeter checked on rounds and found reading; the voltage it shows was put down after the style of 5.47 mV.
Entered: 50 mV
